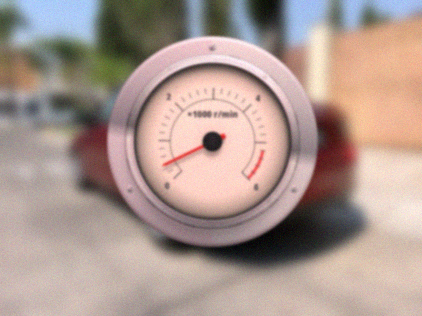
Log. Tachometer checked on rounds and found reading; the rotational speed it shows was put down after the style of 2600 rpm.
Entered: 400 rpm
